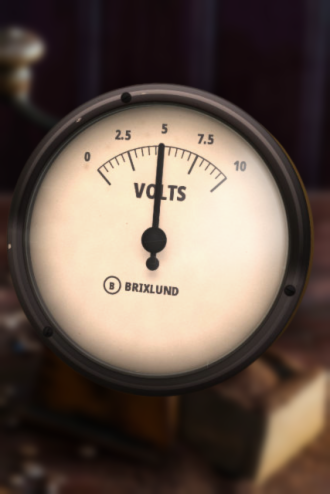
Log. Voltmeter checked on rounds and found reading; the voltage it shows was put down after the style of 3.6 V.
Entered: 5 V
